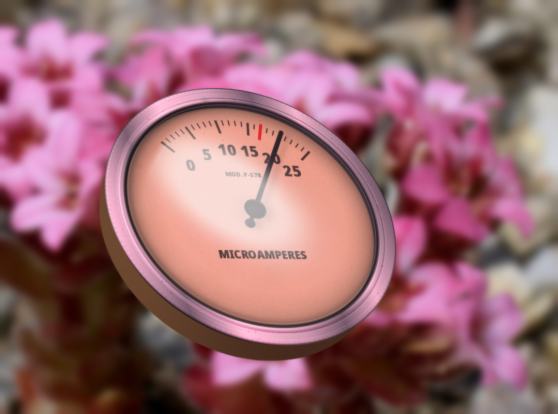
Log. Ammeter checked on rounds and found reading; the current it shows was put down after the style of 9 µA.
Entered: 20 µA
